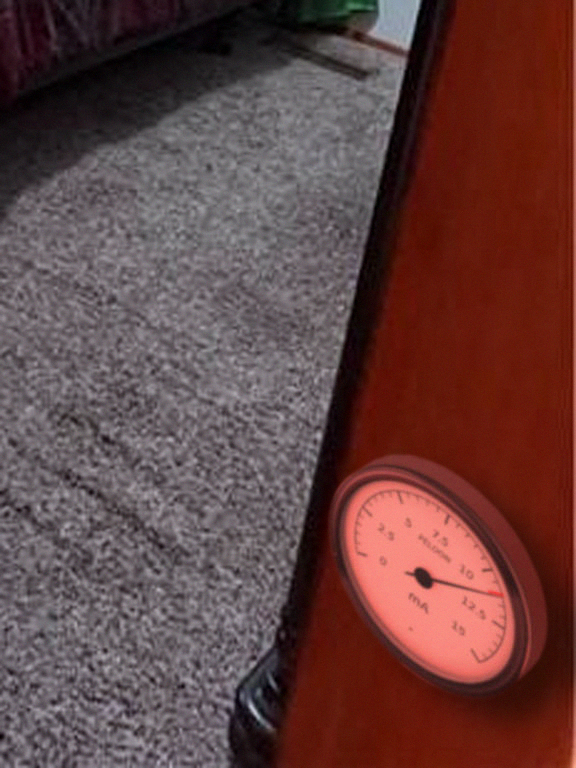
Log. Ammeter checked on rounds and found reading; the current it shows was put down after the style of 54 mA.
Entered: 11 mA
